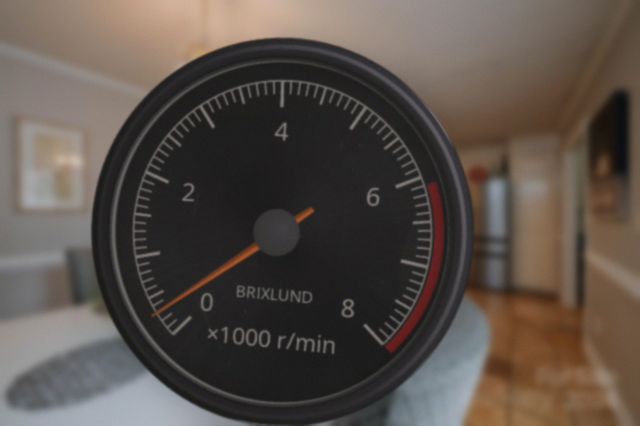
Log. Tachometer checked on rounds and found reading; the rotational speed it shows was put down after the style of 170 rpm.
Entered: 300 rpm
